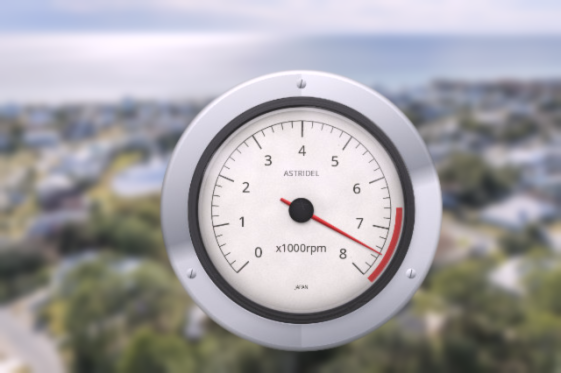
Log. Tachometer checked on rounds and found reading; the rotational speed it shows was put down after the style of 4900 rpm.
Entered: 7500 rpm
